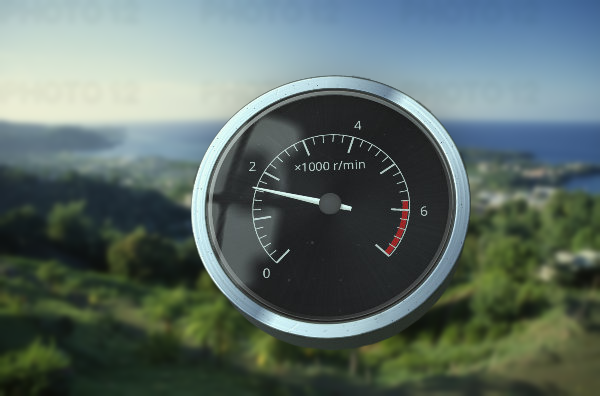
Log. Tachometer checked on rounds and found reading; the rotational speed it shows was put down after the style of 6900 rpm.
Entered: 1600 rpm
